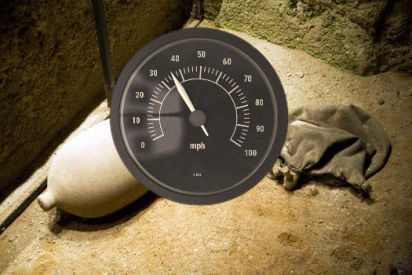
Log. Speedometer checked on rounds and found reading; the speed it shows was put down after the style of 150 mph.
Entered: 36 mph
